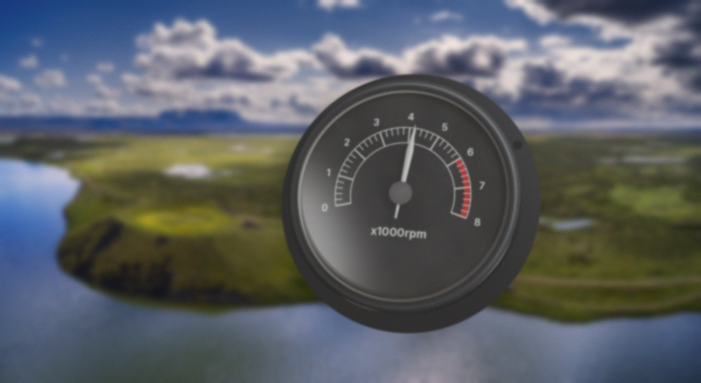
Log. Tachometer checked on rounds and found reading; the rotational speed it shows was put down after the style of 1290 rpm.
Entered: 4200 rpm
